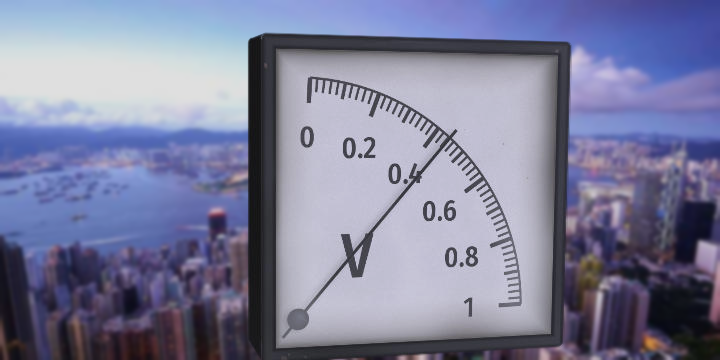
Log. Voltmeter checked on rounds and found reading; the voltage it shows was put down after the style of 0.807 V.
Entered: 0.44 V
